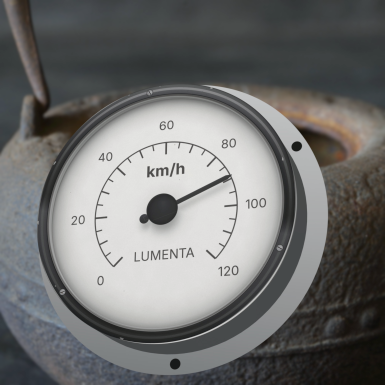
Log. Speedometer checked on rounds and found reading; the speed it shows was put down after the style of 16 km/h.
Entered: 90 km/h
